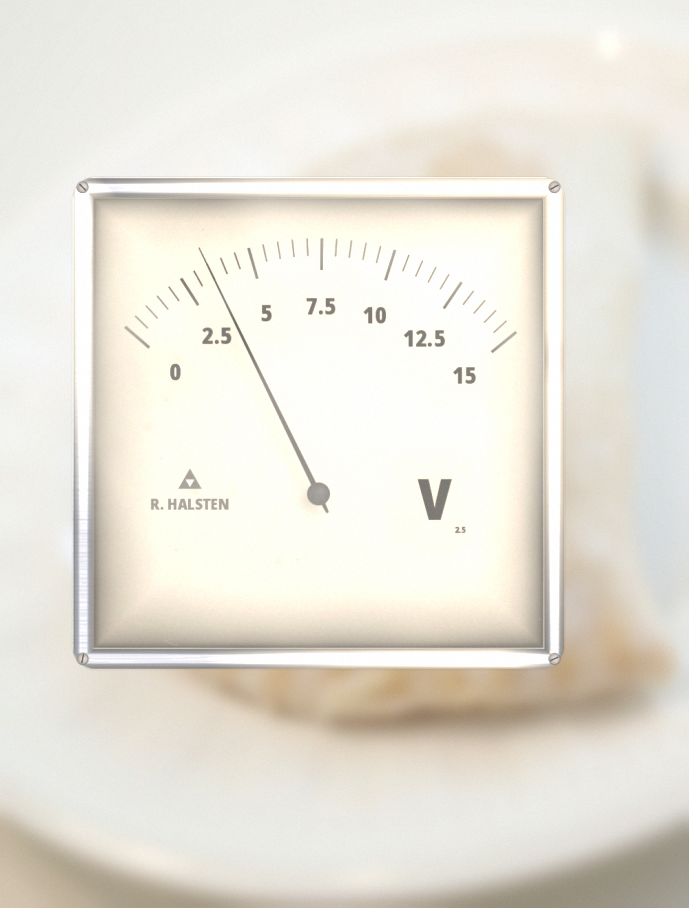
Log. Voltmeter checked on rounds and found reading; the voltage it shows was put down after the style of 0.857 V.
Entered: 3.5 V
